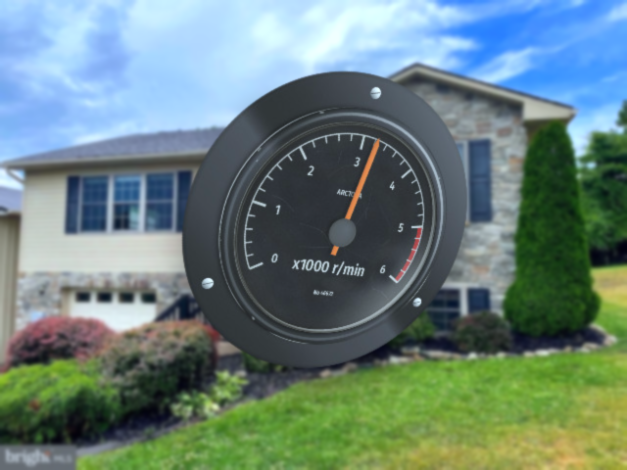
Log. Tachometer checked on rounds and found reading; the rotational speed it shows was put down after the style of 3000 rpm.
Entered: 3200 rpm
